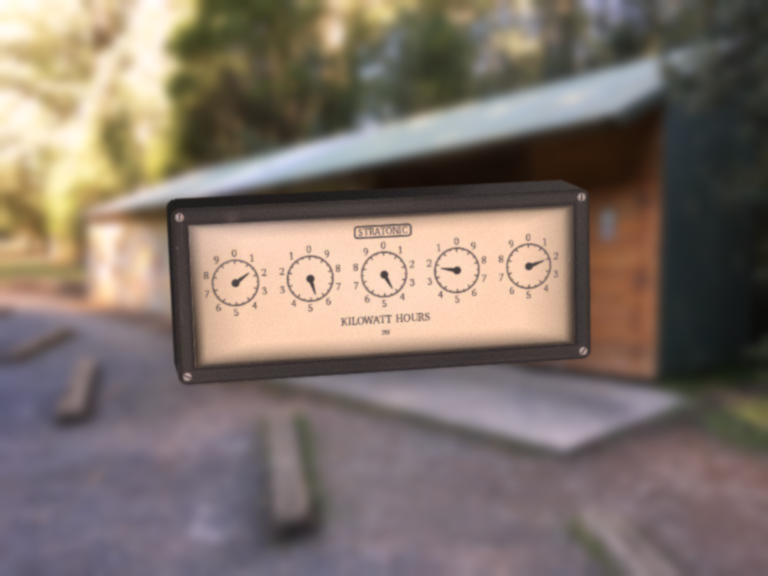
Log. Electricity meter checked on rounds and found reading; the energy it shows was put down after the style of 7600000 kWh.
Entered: 15422 kWh
